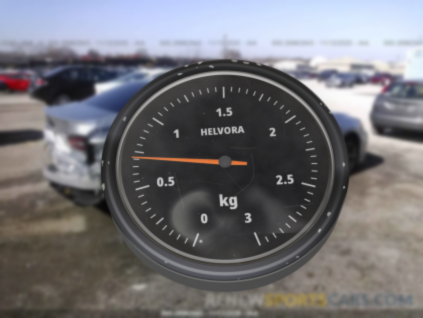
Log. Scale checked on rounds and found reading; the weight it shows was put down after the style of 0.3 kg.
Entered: 0.7 kg
